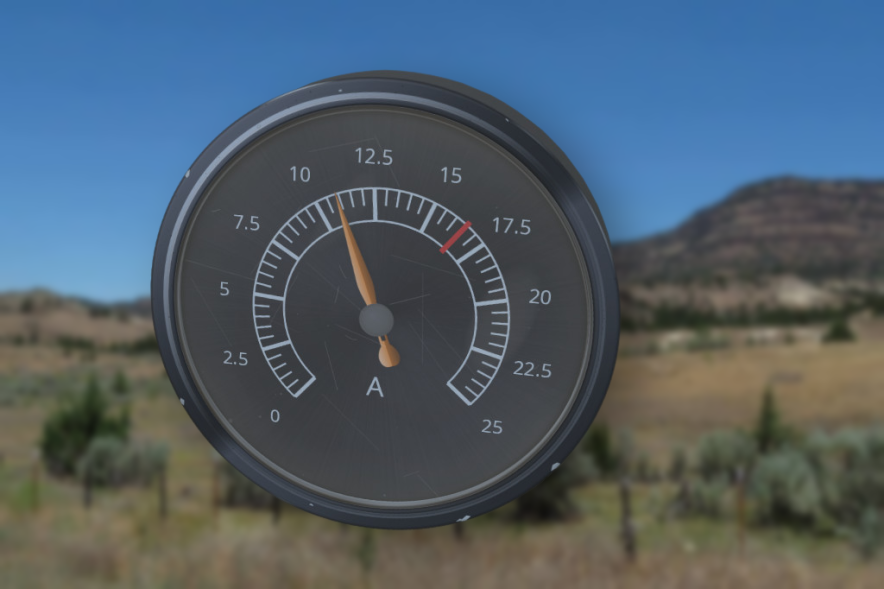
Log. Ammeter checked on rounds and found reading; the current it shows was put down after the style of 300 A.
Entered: 11 A
